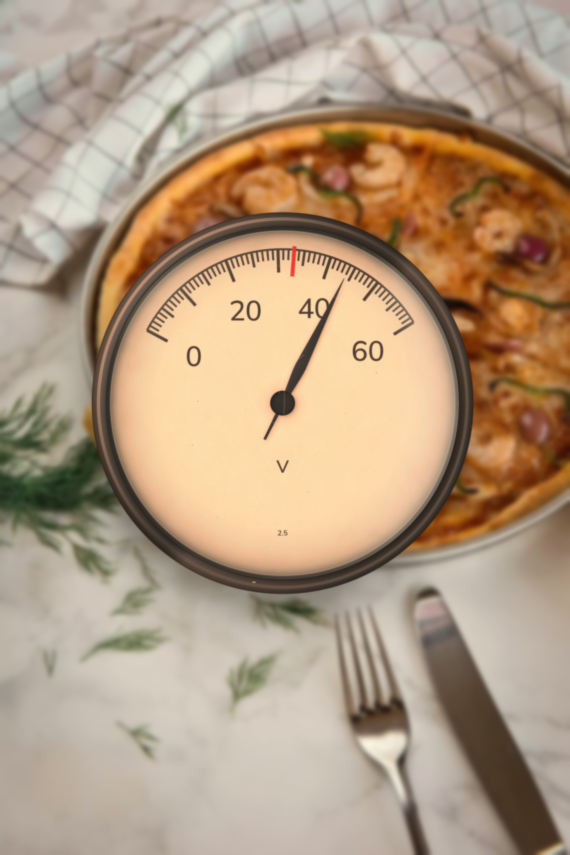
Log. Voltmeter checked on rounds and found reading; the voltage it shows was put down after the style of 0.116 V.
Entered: 44 V
